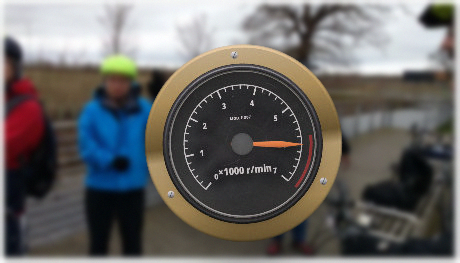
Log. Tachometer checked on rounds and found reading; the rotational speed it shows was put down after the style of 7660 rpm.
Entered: 6000 rpm
